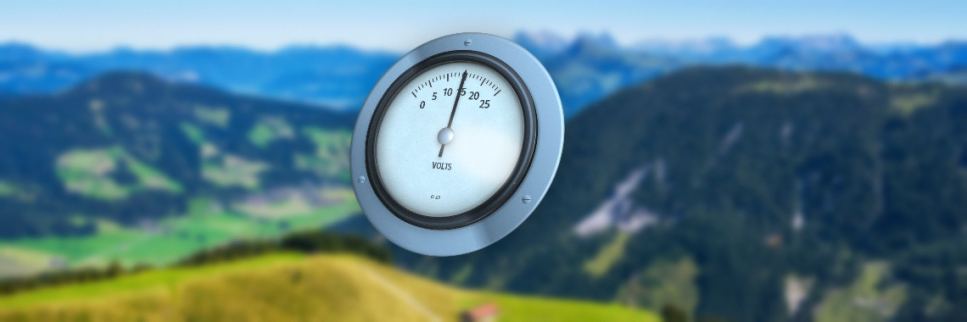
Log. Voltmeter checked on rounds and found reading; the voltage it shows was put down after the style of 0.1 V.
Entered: 15 V
